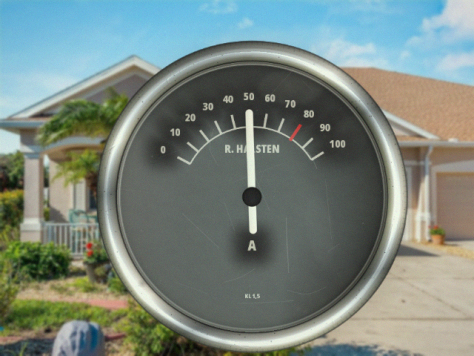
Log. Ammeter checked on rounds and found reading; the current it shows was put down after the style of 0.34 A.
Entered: 50 A
